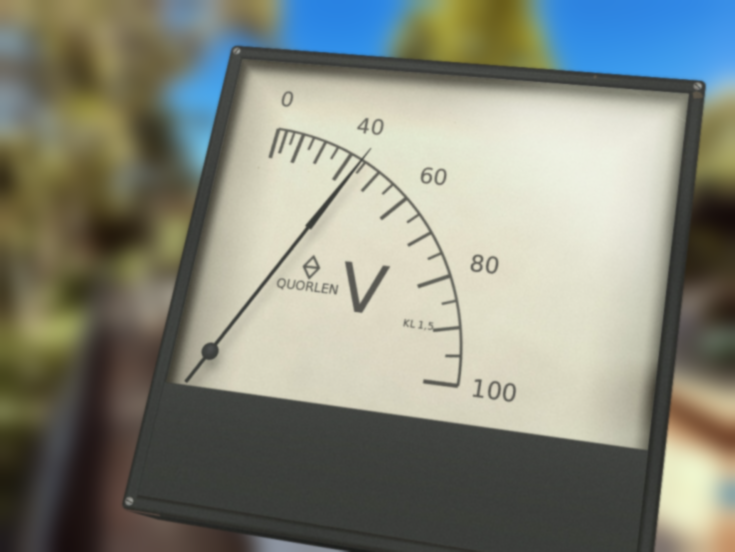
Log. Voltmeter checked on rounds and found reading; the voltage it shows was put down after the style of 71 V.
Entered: 45 V
